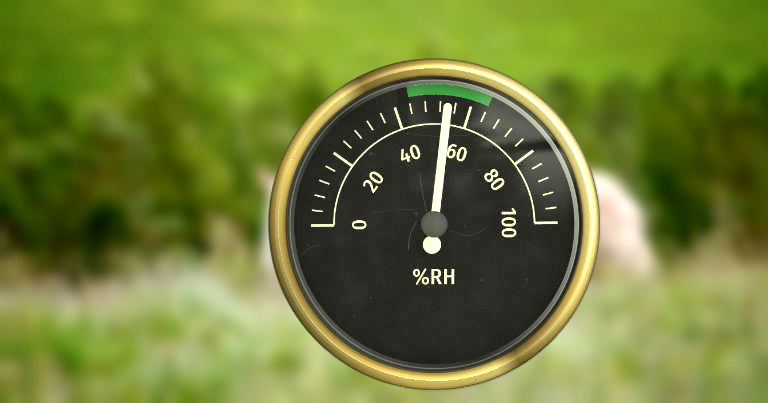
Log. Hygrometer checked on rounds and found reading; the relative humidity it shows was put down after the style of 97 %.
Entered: 54 %
